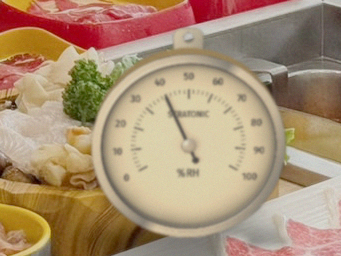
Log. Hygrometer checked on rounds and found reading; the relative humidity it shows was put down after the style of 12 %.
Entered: 40 %
